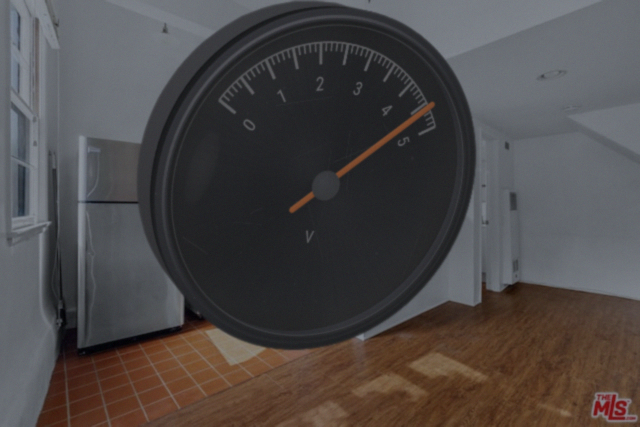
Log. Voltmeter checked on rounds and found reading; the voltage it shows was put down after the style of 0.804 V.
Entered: 4.5 V
